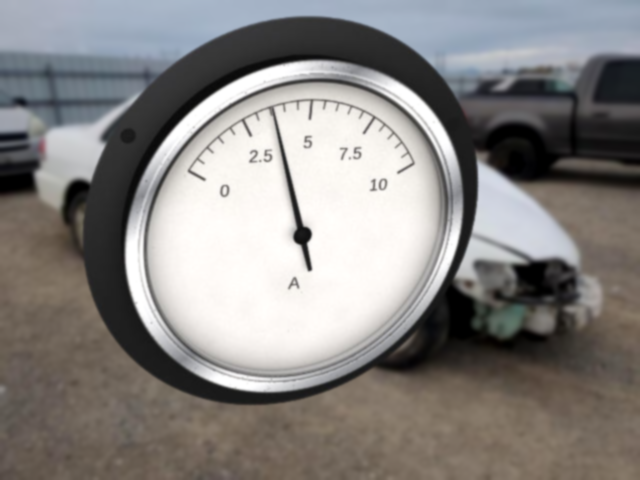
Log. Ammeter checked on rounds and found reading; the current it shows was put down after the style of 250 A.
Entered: 3.5 A
